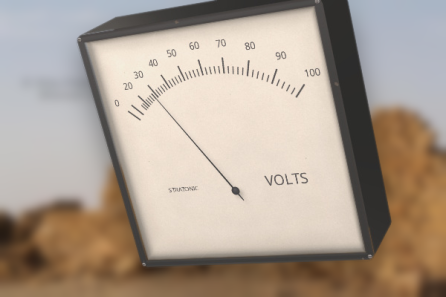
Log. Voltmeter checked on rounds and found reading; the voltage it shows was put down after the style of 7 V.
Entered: 30 V
